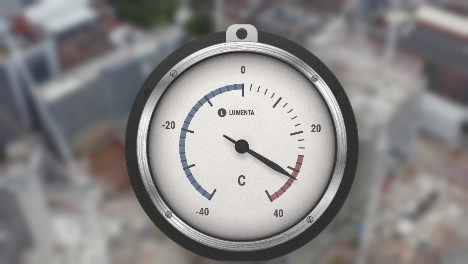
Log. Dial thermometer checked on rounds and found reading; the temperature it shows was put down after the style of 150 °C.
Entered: 32 °C
